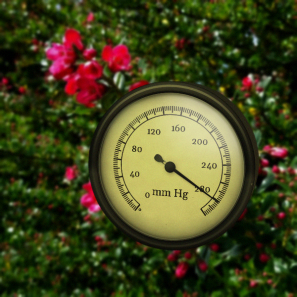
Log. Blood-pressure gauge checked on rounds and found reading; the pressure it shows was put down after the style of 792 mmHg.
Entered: 280 mmHg
